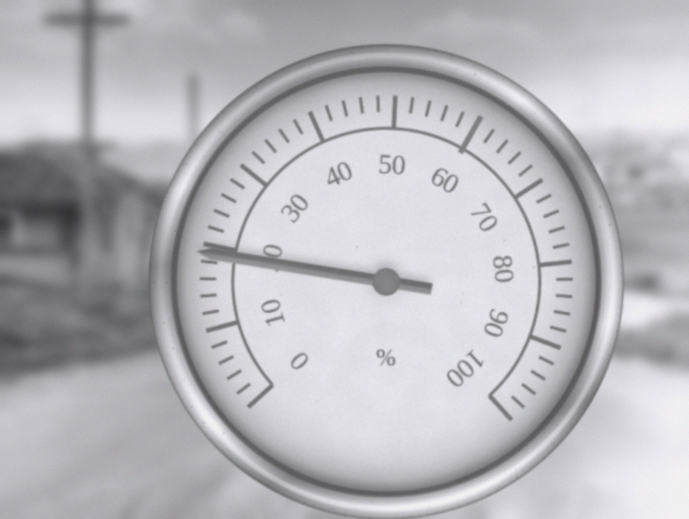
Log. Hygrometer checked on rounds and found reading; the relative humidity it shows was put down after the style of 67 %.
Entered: 19 %
